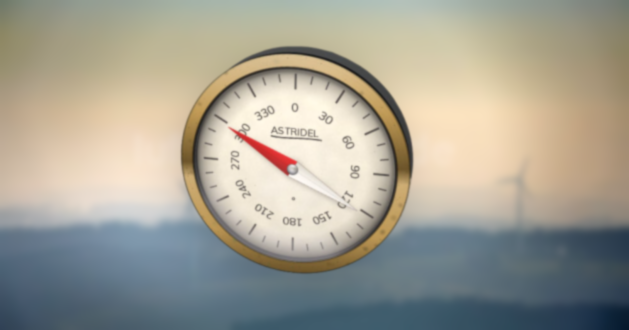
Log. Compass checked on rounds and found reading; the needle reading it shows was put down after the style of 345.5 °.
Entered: 300 °
